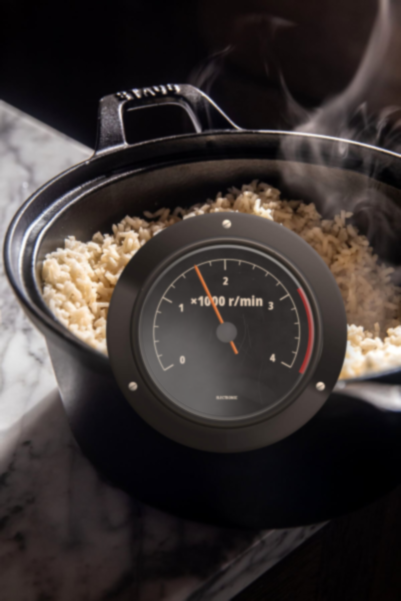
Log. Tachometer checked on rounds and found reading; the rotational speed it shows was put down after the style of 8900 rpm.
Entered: 1600 rpm
